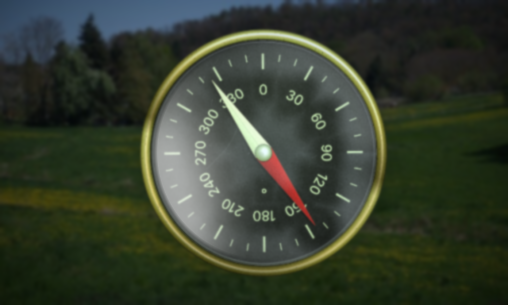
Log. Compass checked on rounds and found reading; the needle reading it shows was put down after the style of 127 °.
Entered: 145 °
